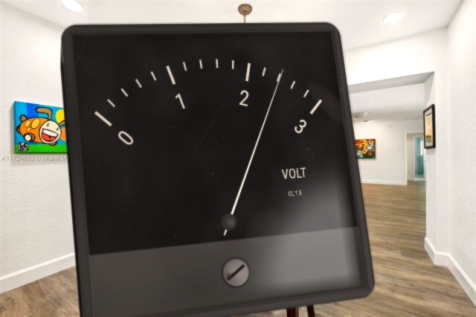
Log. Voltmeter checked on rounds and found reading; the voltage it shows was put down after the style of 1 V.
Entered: 2.4 V
